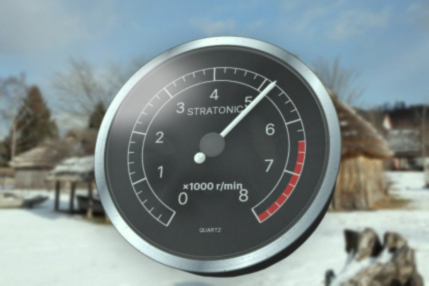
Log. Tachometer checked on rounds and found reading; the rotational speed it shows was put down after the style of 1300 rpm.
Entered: 5200 rpm
